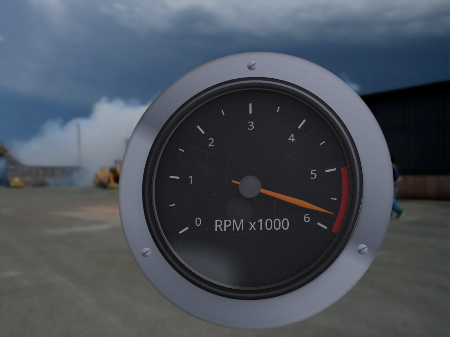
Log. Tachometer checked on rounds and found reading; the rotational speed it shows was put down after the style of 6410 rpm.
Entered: 5750 rpm
